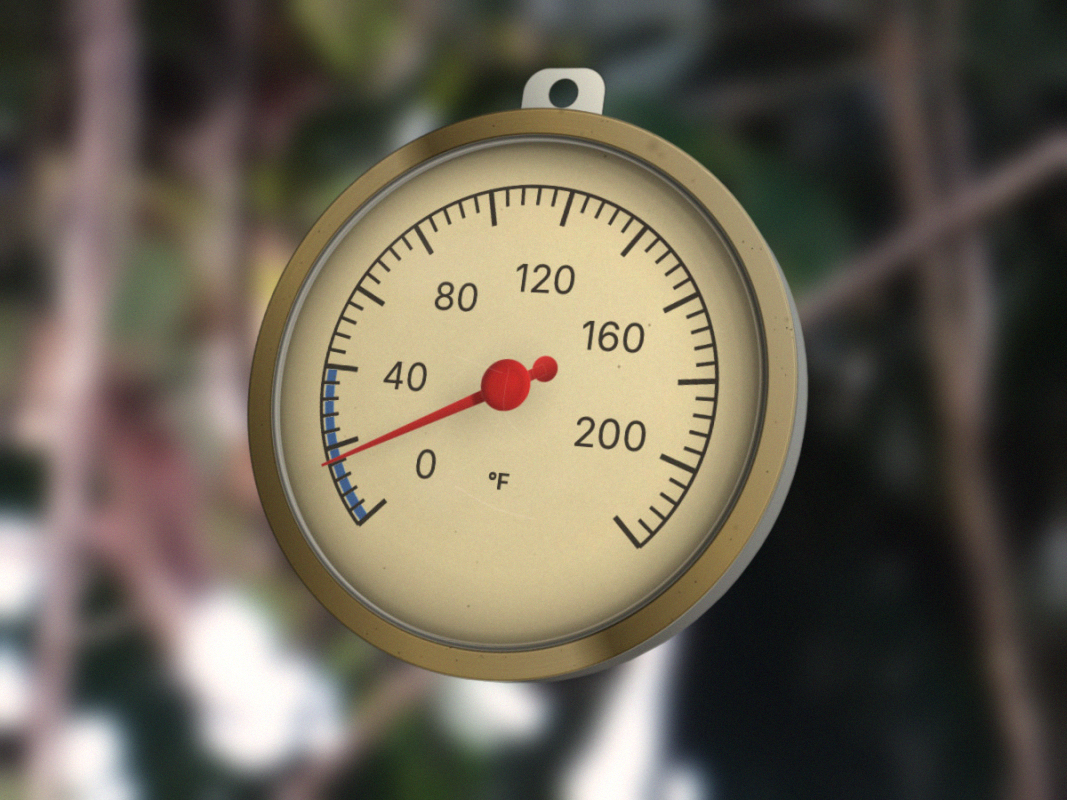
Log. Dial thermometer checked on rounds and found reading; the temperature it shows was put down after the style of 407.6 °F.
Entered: 16 °F
